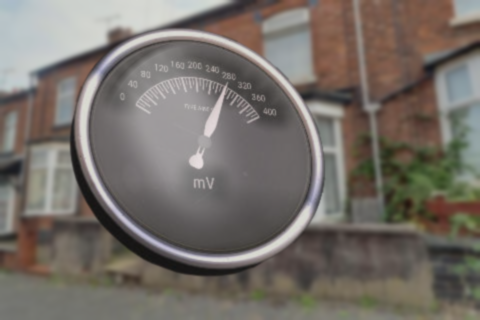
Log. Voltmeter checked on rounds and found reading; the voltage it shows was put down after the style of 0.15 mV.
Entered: 280 mV
